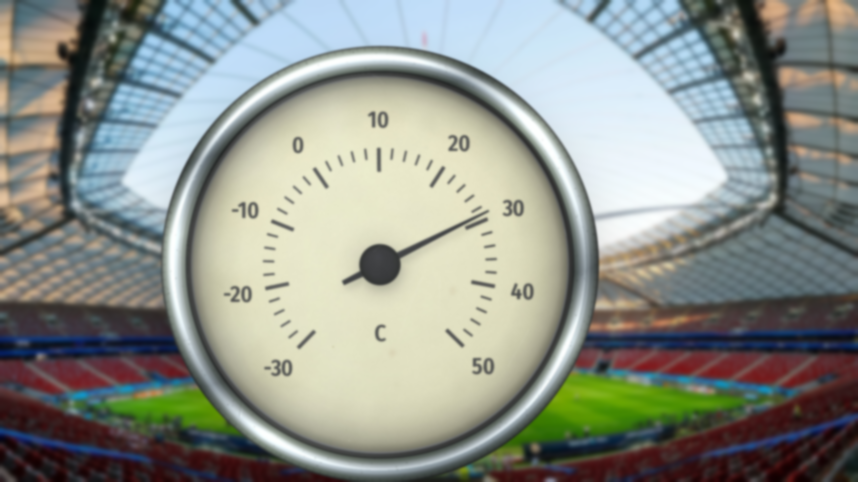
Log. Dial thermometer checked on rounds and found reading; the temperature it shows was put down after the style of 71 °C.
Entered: 29 °C
